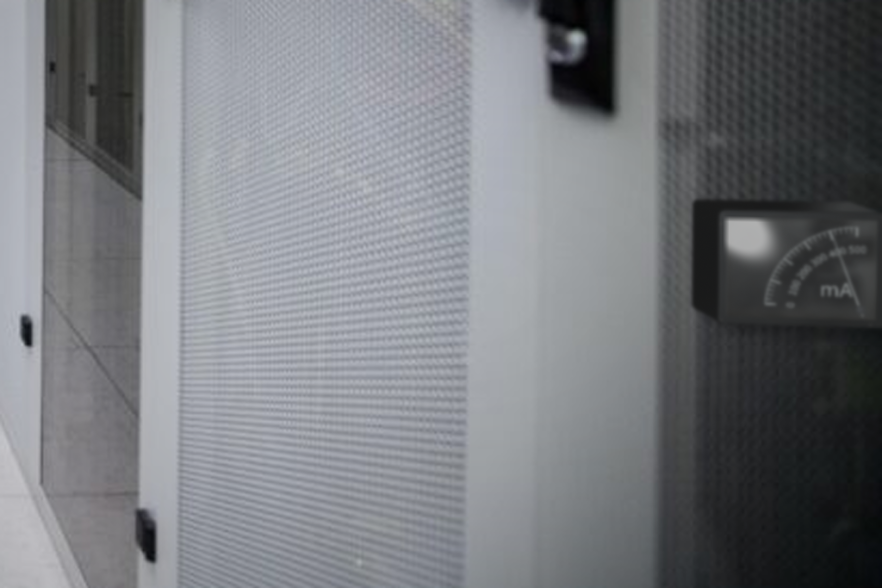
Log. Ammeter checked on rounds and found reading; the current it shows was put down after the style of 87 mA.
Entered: 400 mA
